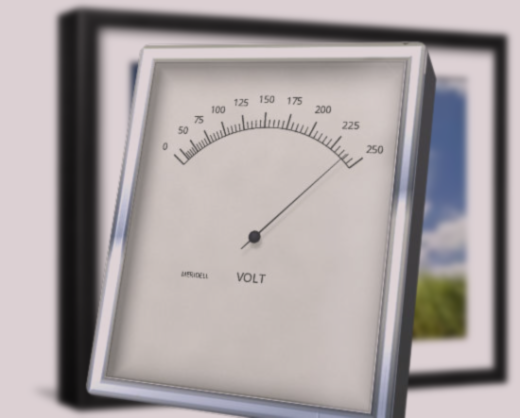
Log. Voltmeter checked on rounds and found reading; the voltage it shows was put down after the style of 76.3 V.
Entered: 240 V
